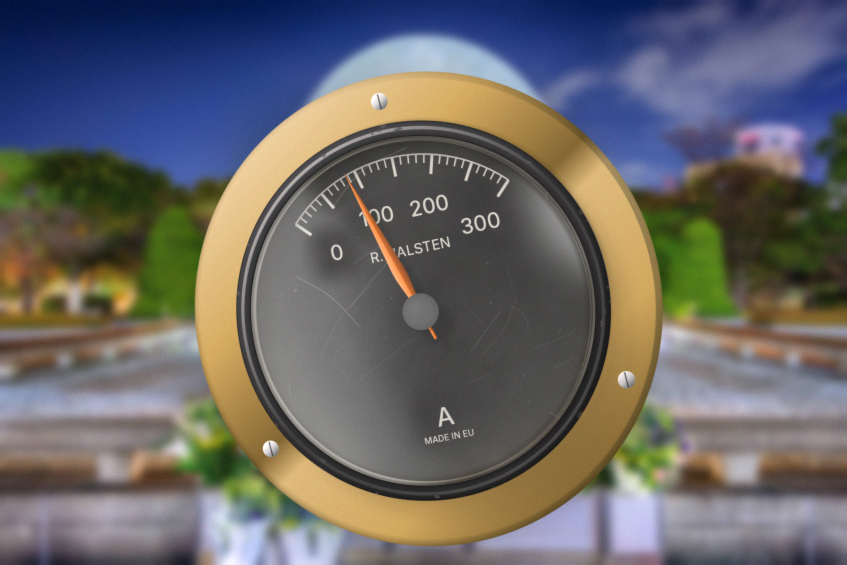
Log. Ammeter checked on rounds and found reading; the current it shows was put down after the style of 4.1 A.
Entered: 90 A
